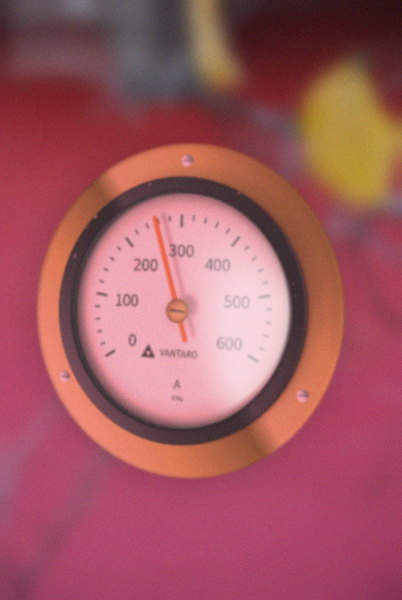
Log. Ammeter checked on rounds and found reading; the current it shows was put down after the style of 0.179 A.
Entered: 260 A
